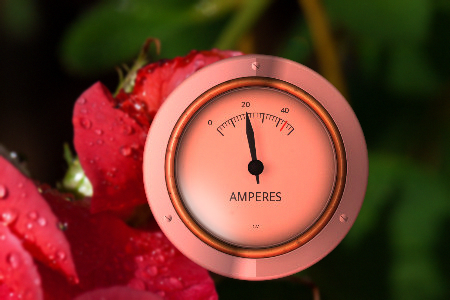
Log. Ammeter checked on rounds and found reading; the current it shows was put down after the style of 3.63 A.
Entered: 20 A
